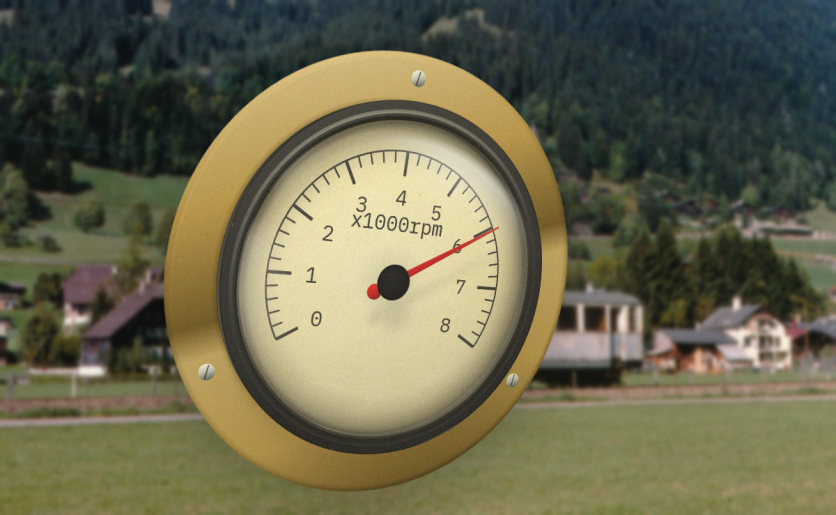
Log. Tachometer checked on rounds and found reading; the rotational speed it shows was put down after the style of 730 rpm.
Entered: 6000 rpm
